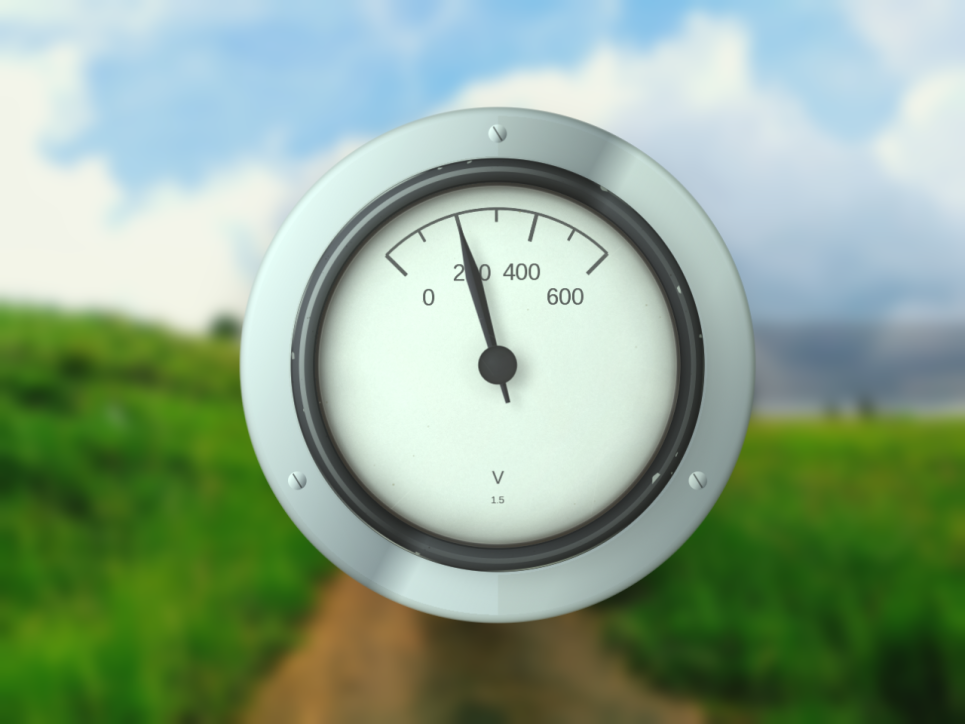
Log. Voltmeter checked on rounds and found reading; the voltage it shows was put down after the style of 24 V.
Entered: 200 V
